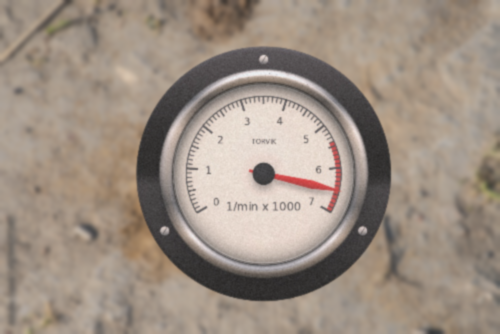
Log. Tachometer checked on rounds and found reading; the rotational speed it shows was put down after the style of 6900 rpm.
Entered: 6500 rpm
